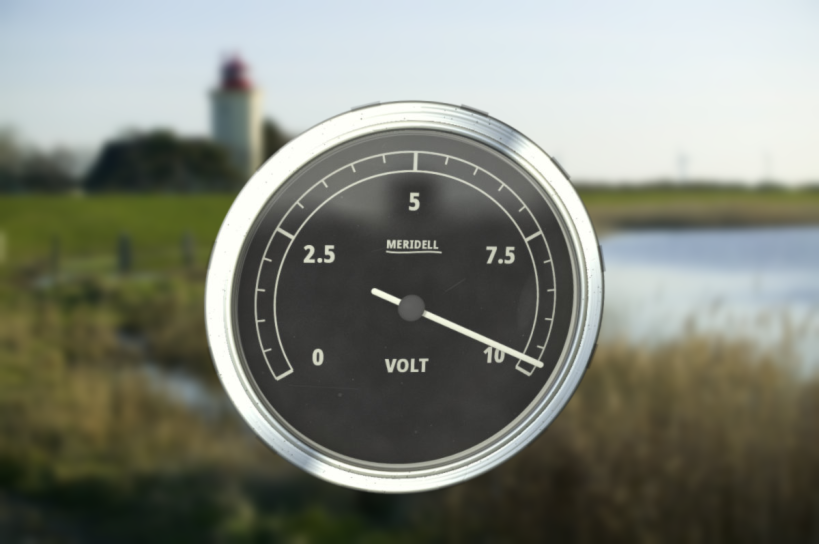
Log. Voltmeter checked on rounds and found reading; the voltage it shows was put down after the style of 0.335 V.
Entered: 9.75 V
